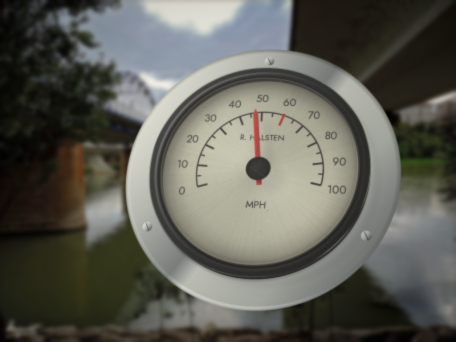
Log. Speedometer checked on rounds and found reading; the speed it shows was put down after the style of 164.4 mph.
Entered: 47.5 mph
